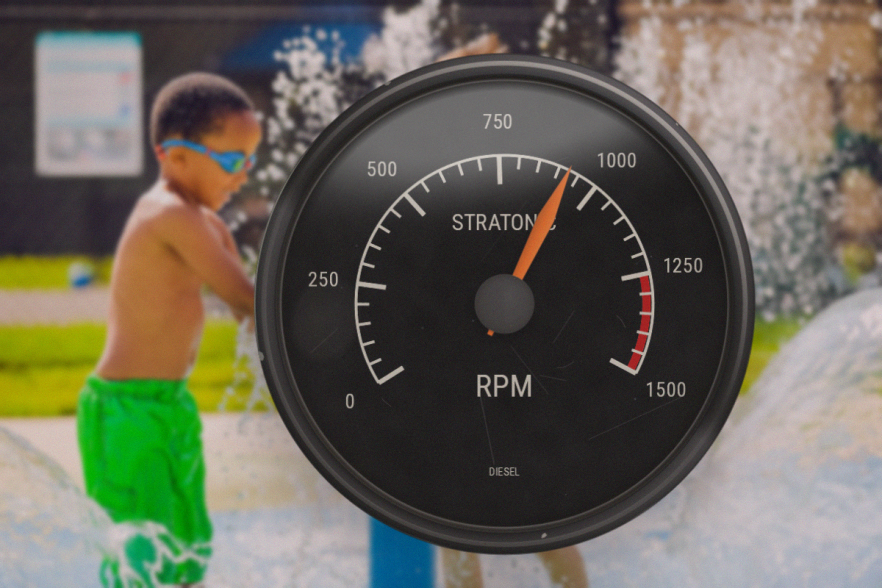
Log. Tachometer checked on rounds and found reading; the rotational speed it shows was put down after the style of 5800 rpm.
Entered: 925 rpm
